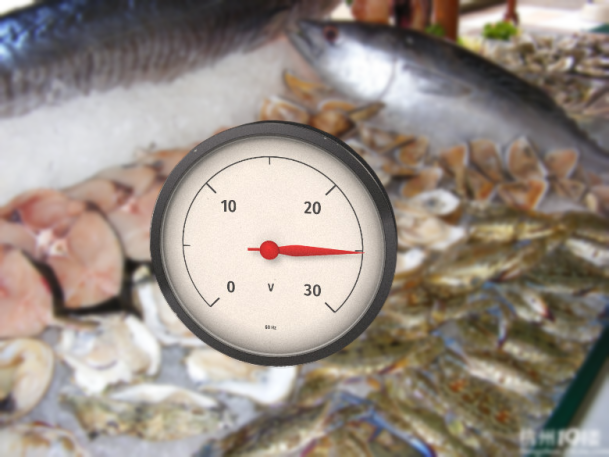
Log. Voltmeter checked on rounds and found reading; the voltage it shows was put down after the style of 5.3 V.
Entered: 25 V
